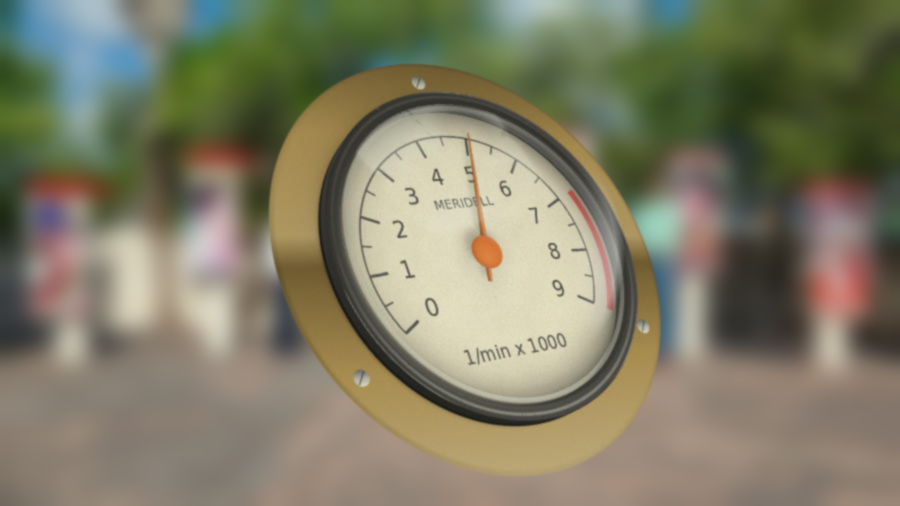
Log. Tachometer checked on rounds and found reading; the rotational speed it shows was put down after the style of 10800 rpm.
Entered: 5000 rpm
